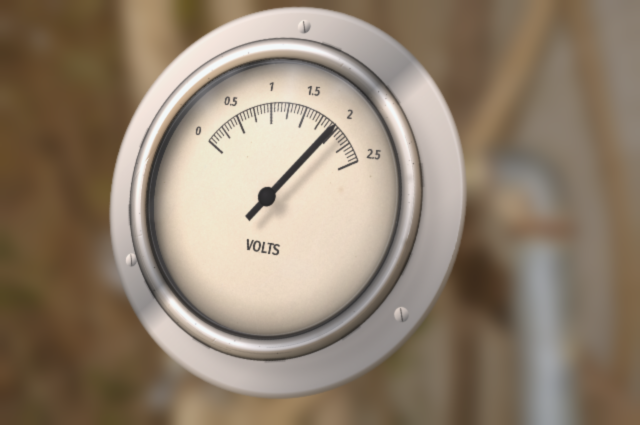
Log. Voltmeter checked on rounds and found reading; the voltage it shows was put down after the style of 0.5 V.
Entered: 2 V
